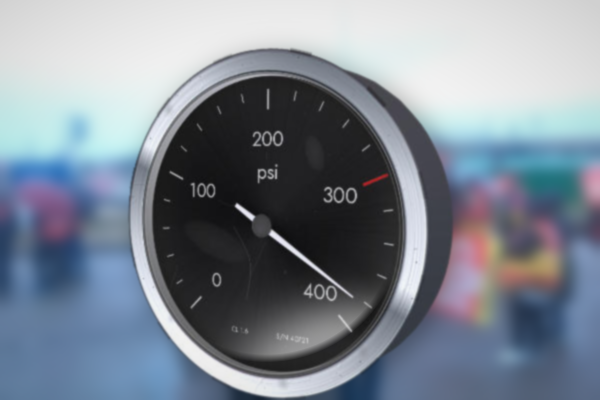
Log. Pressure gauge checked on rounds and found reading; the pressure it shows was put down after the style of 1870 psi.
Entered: 380 psi
